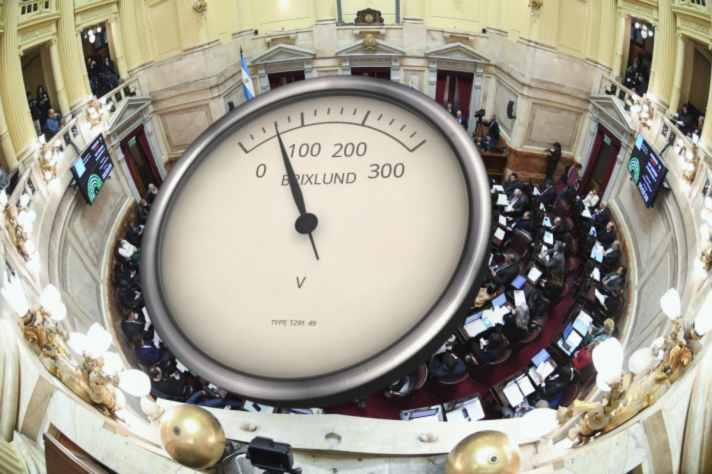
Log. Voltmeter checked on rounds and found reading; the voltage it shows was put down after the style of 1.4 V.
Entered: 60 V
